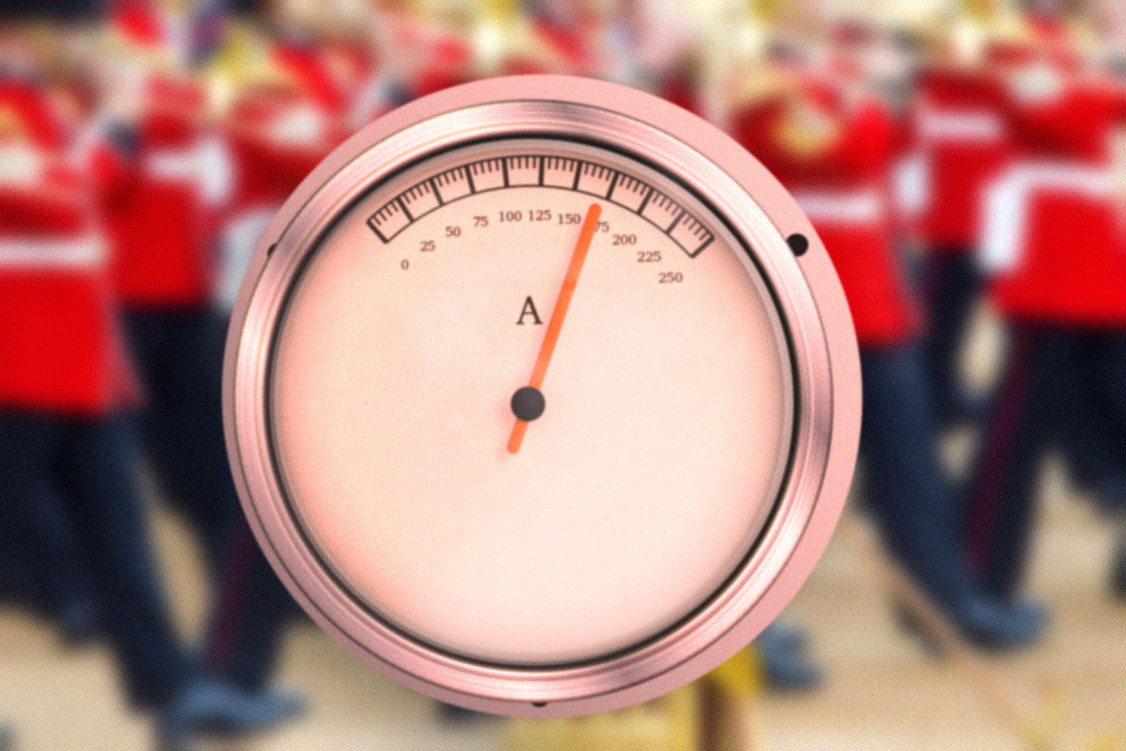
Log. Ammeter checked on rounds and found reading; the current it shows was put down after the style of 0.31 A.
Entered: 170 A
